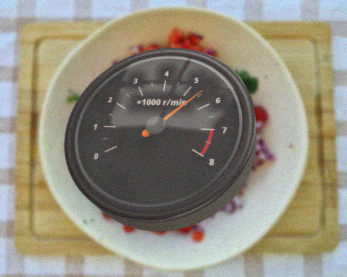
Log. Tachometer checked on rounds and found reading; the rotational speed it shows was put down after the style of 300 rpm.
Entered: 5500 rpm
